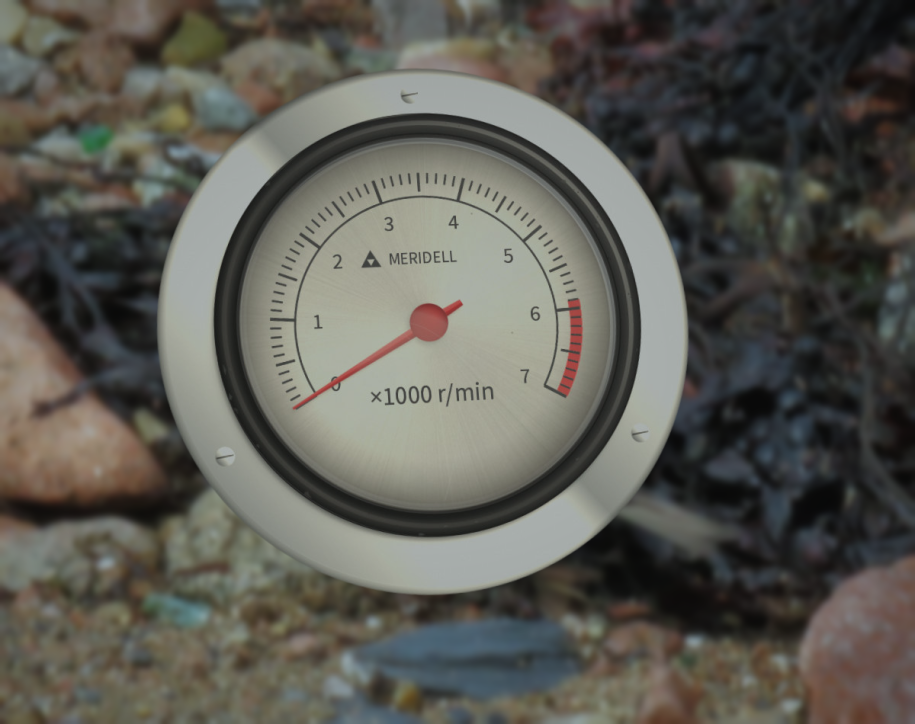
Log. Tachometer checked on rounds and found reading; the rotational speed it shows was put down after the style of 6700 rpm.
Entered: 0 rpm
